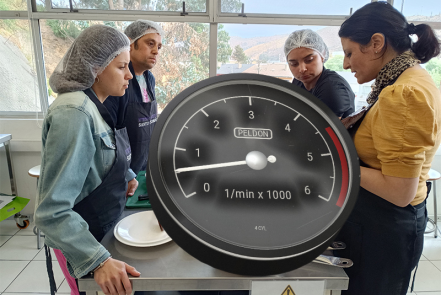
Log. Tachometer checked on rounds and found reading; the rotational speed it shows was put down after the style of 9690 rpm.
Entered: 500 rpm
